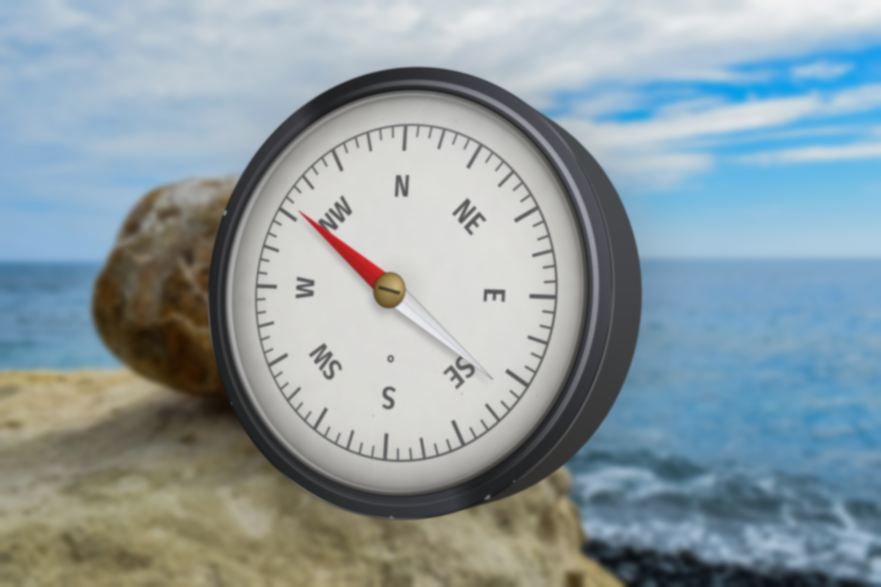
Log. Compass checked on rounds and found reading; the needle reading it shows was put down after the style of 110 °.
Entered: 305 °
